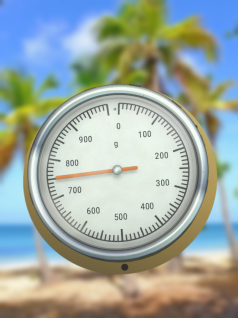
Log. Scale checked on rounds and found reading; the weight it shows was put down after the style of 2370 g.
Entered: 750 g
